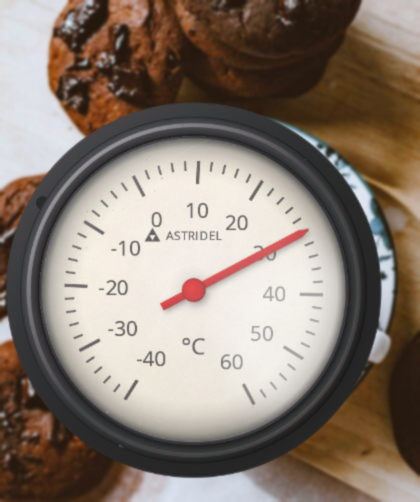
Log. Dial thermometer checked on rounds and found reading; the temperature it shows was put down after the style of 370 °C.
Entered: 30 °C
